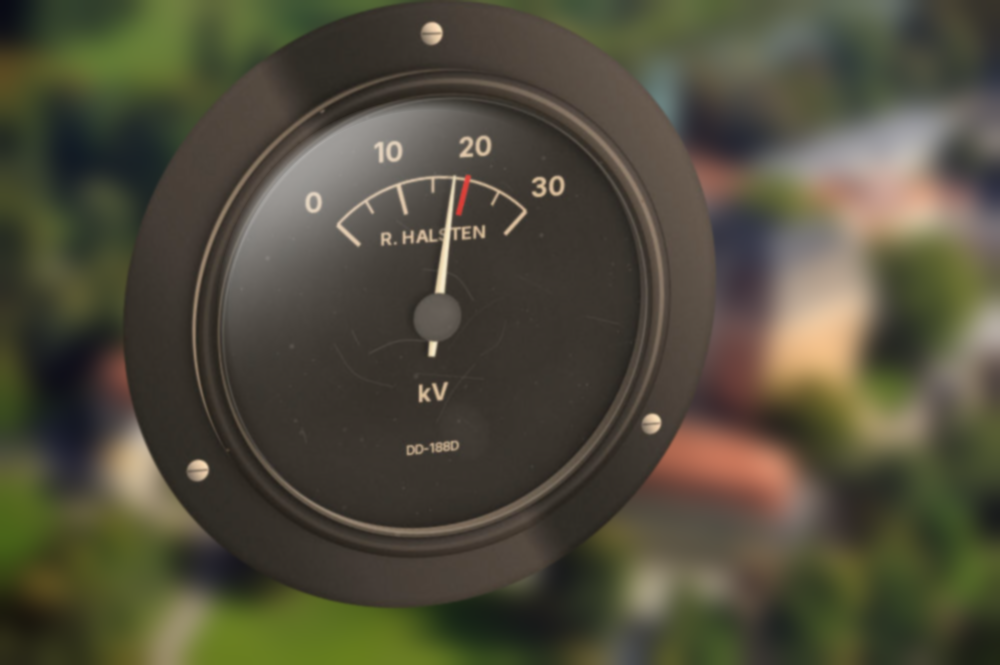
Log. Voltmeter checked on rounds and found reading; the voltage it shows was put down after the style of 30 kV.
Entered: 17.5 kV
